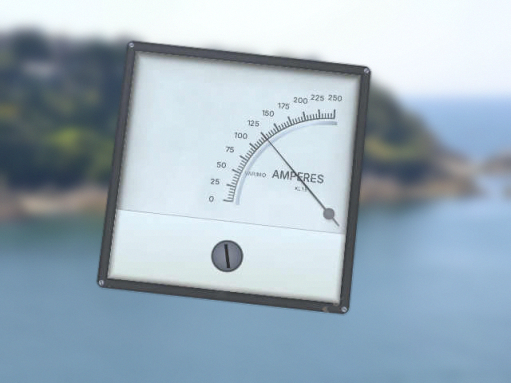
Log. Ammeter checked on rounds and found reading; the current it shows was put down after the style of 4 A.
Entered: 125 A
